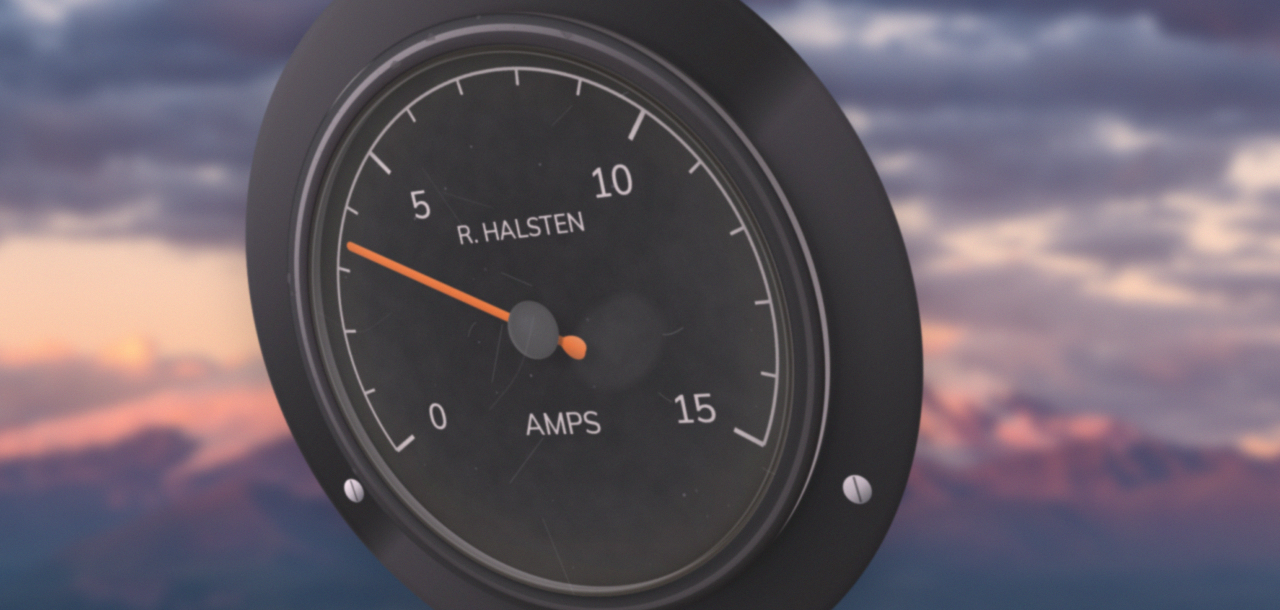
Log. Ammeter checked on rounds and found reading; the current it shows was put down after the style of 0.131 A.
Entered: 3.5 A
